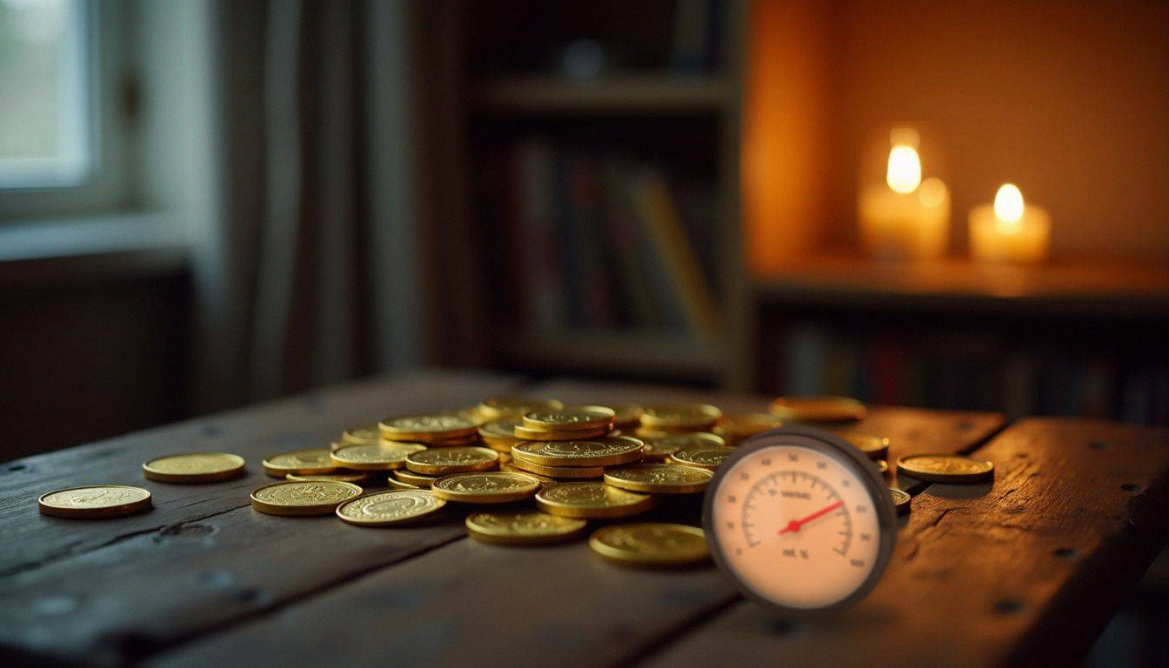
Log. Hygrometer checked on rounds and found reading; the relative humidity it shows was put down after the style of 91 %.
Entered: 75 %
